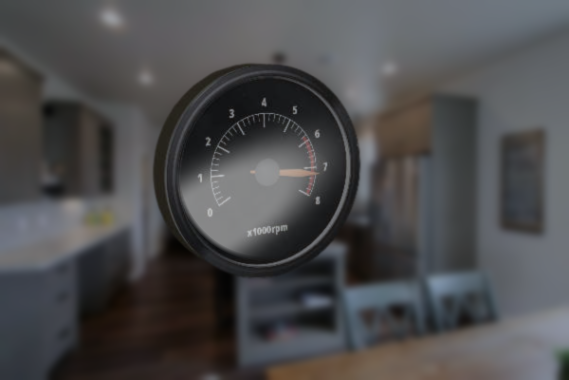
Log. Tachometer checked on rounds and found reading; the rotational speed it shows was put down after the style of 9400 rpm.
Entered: 7200 rpm
